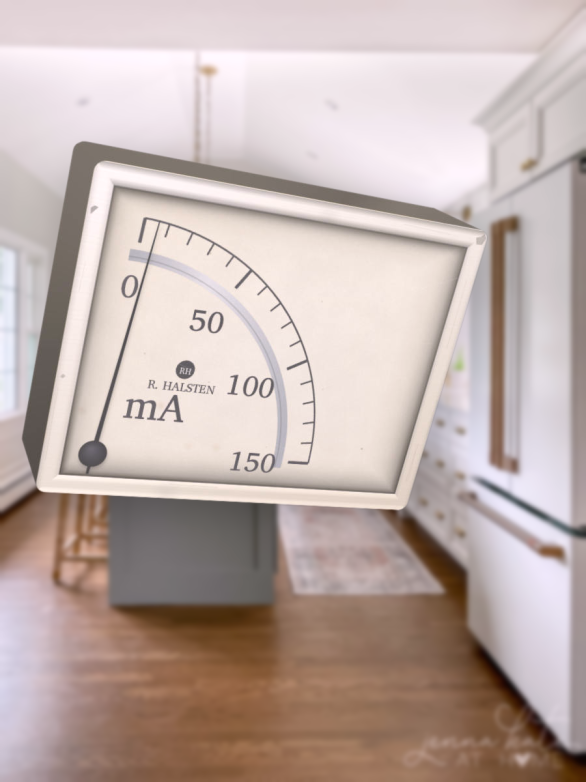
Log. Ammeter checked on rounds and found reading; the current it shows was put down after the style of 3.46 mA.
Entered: 5 mA
